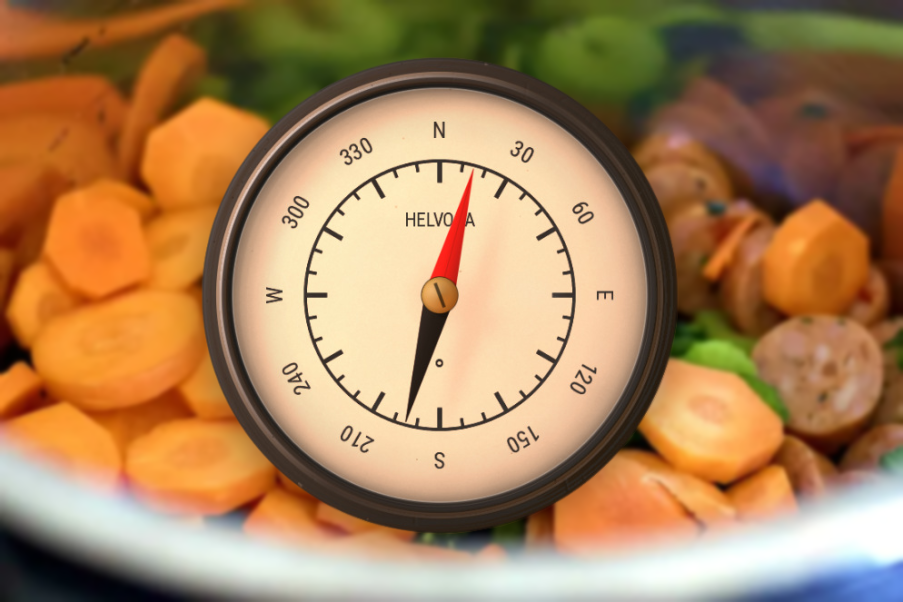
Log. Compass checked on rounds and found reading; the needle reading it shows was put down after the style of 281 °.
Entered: 15 °
